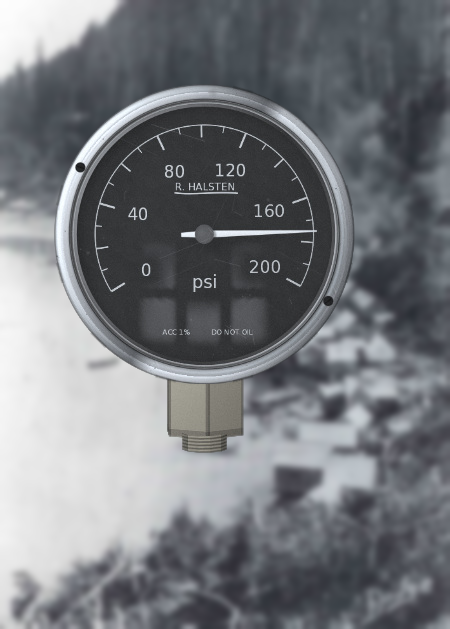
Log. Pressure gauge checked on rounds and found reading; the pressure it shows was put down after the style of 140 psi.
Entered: 175 psi
